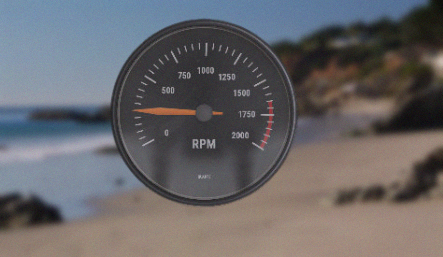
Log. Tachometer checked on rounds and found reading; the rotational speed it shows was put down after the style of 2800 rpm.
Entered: 250 rpm
